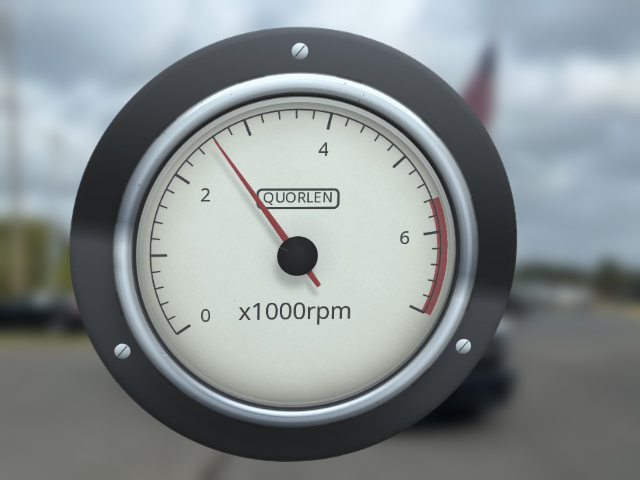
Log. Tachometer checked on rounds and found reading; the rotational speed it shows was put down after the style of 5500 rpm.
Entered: 2600 rpm
